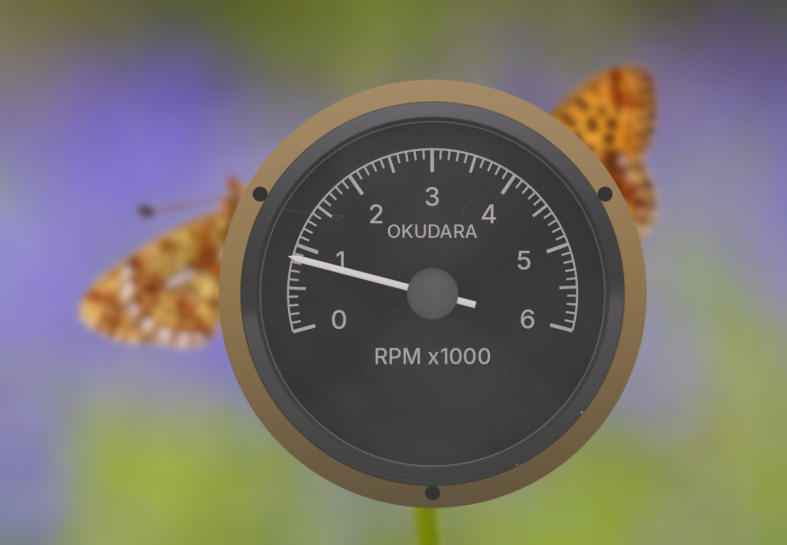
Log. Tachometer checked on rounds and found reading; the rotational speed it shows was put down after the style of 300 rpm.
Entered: 850 rpm
